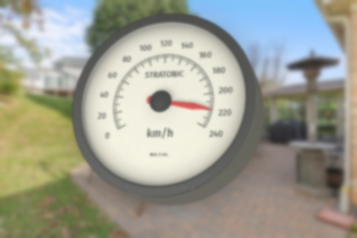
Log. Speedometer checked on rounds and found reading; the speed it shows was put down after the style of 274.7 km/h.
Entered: 220 km/h
